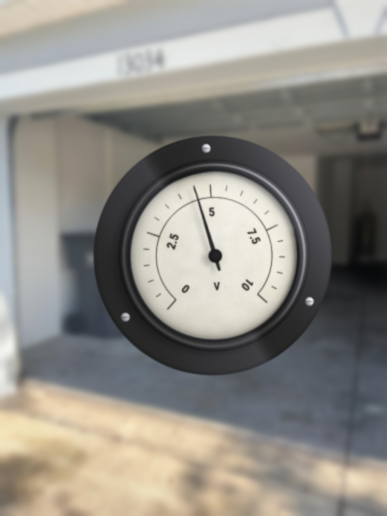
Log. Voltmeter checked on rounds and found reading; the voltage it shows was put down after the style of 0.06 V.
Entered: 4.5 V
